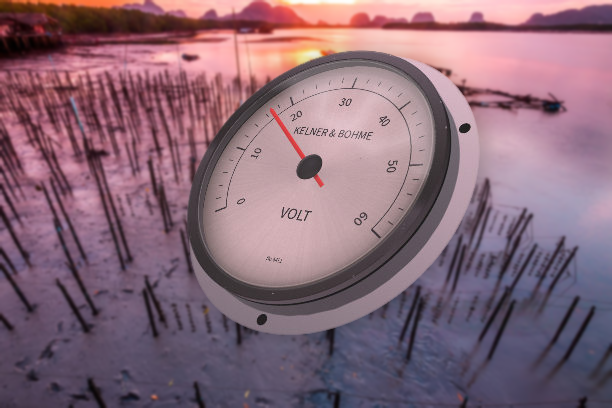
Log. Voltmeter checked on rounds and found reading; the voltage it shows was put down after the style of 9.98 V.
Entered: 17 V
